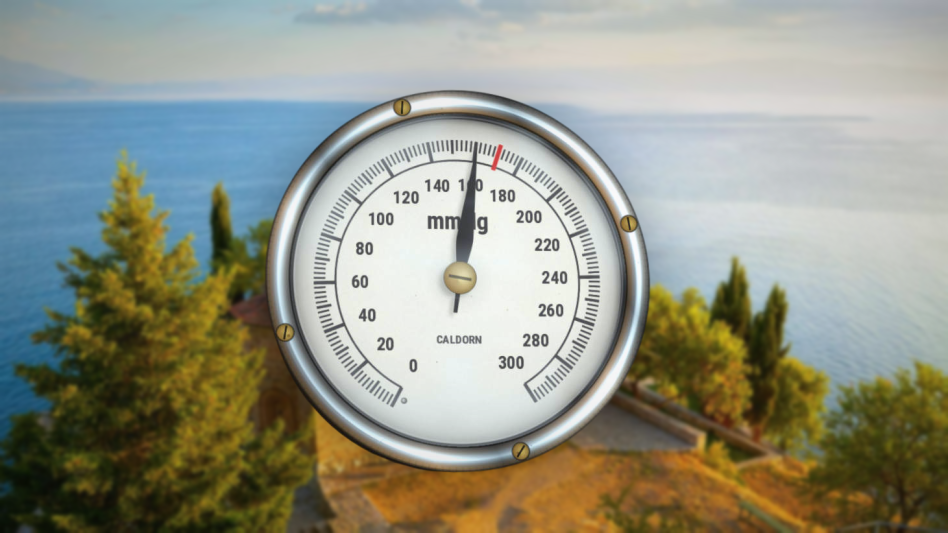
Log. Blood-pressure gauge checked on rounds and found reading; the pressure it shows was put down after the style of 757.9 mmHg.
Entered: 160 mmHg
